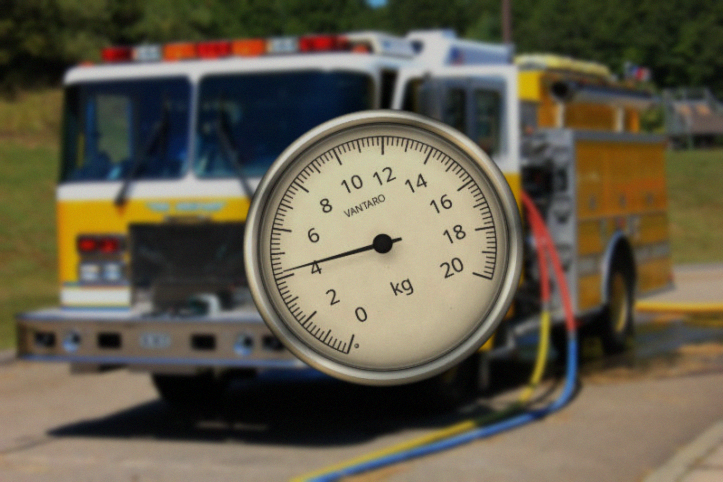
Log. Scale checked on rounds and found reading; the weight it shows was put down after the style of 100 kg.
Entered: 4.2 kg
